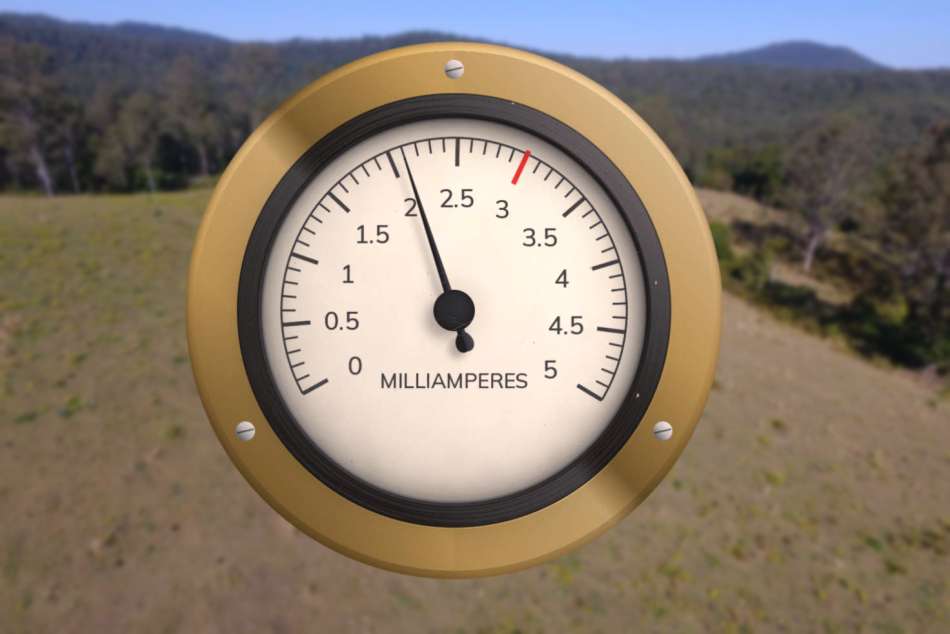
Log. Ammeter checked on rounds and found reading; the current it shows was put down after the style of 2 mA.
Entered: 2.1 mA
